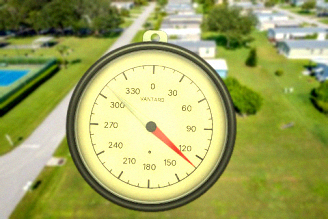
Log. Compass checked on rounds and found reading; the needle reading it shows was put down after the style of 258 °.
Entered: 130 °
